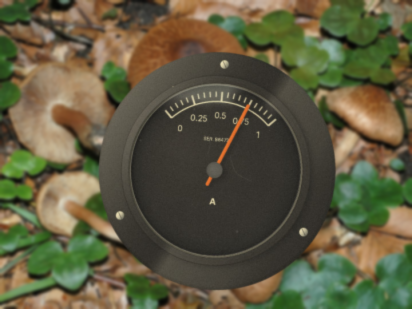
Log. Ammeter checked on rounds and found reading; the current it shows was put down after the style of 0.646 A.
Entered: 0.75 A
